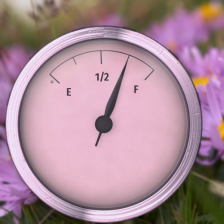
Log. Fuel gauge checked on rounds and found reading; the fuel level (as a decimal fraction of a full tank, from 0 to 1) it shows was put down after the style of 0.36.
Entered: 0.75
